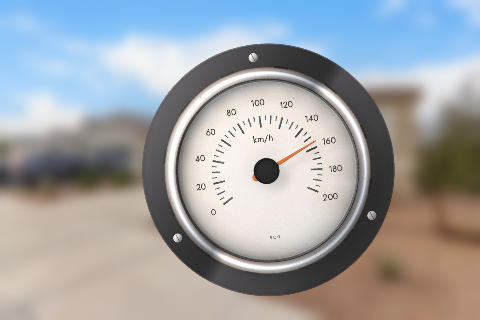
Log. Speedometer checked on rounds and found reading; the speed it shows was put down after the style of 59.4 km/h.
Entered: 155 km/h
